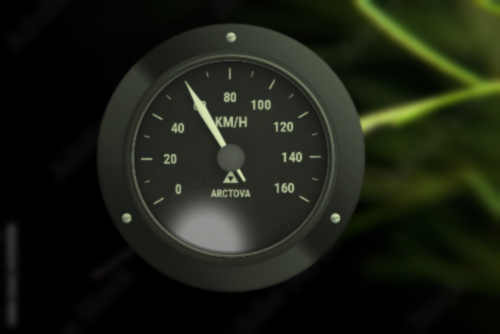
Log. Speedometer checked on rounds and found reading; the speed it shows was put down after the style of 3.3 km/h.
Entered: 60 km/h
